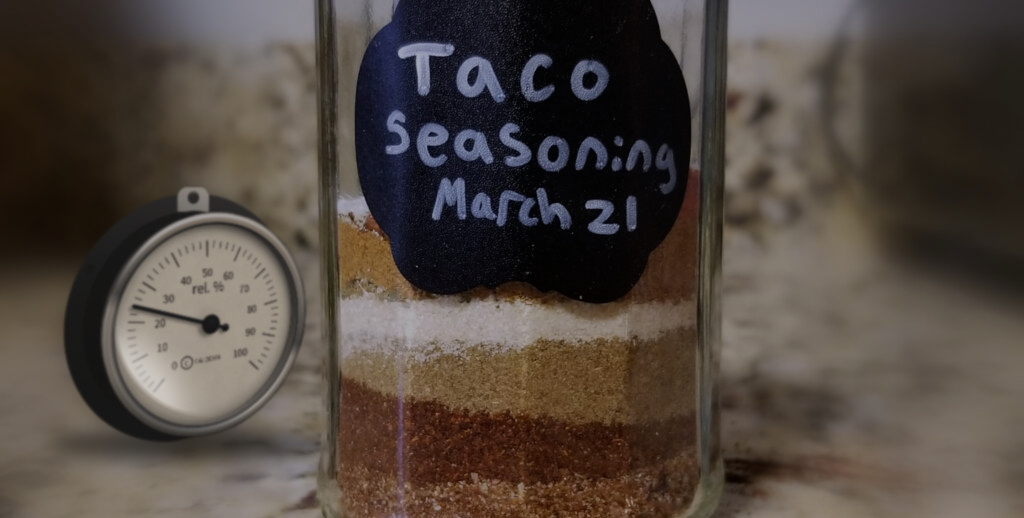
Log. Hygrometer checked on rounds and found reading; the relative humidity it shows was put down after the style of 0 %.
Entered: 24 %
